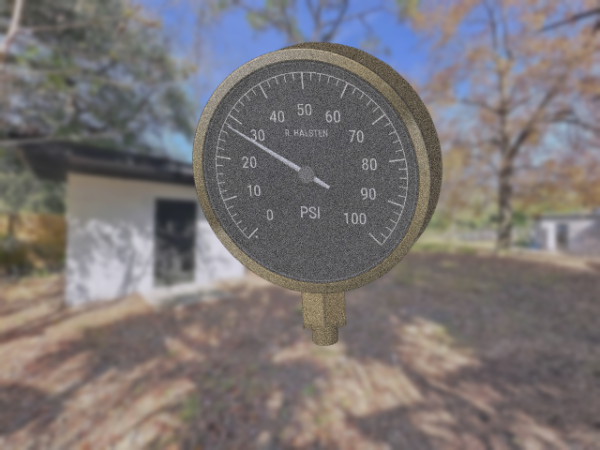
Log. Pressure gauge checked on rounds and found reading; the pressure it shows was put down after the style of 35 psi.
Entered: 28 psi
